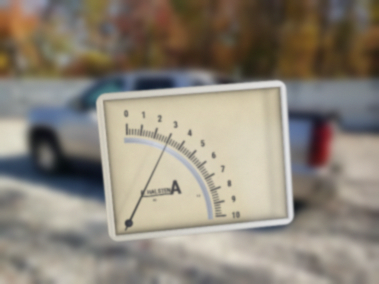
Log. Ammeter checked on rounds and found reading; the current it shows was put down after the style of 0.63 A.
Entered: 3 A
